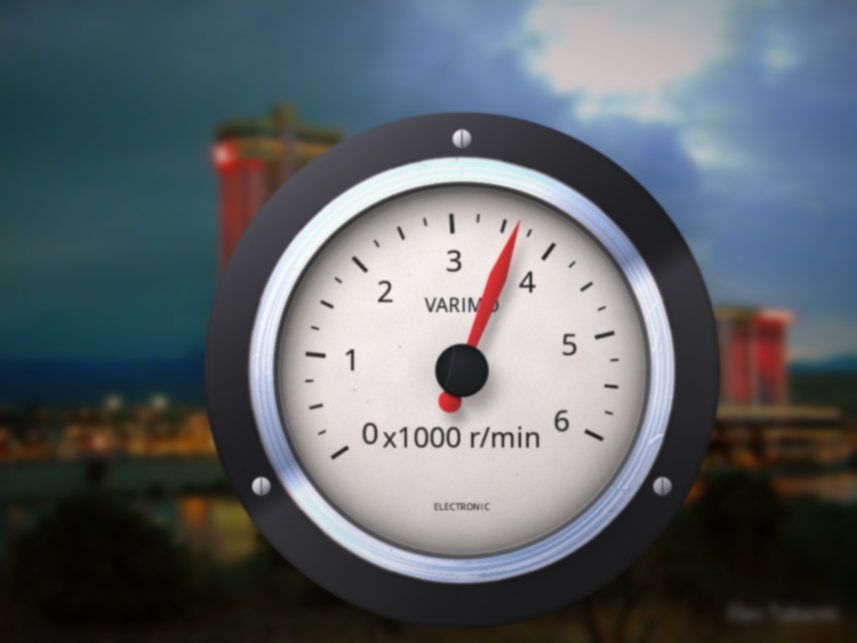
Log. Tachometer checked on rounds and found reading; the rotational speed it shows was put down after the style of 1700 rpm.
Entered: 3625 rpm
